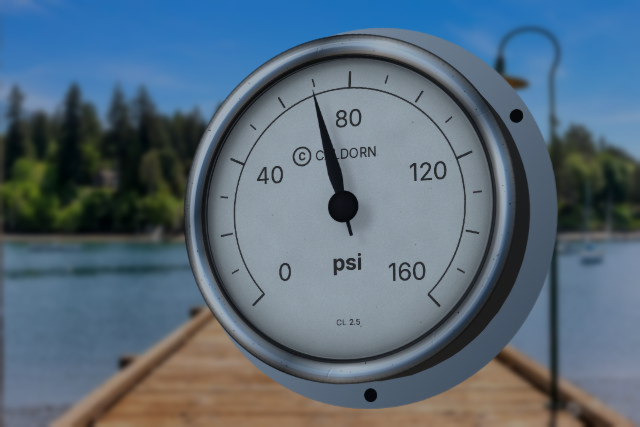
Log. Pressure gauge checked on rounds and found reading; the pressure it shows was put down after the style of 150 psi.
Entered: 70 psi
